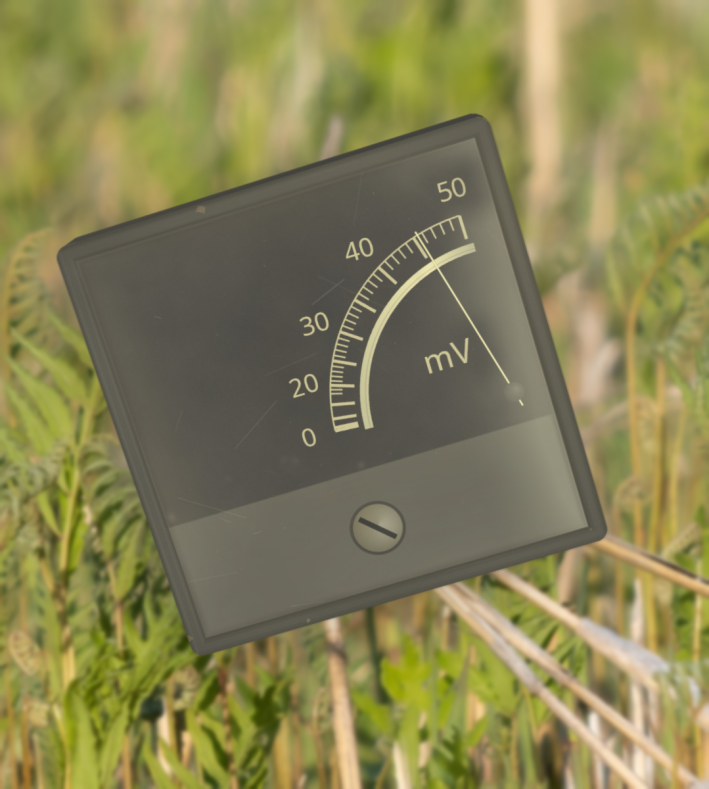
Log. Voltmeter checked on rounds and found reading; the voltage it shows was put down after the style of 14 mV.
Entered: 45.5 mV
